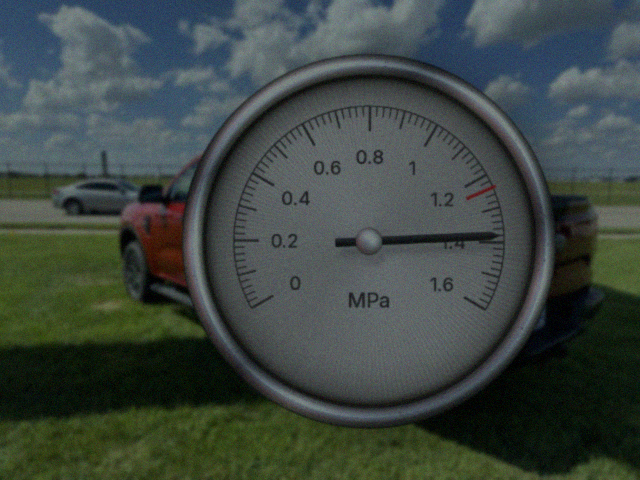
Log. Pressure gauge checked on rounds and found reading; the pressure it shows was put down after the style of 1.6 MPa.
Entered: 1.38 MPa
